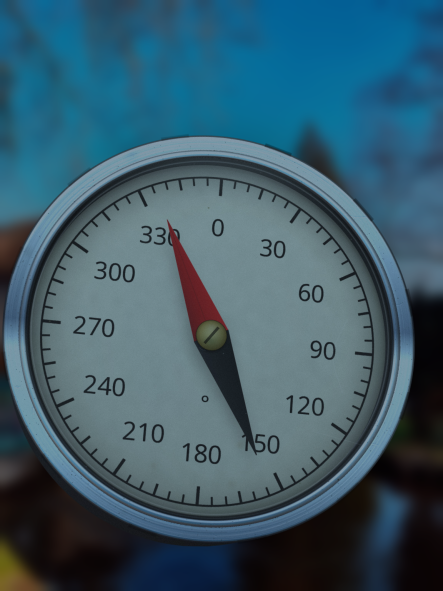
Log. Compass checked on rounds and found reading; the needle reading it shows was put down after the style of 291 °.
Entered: 335 °
